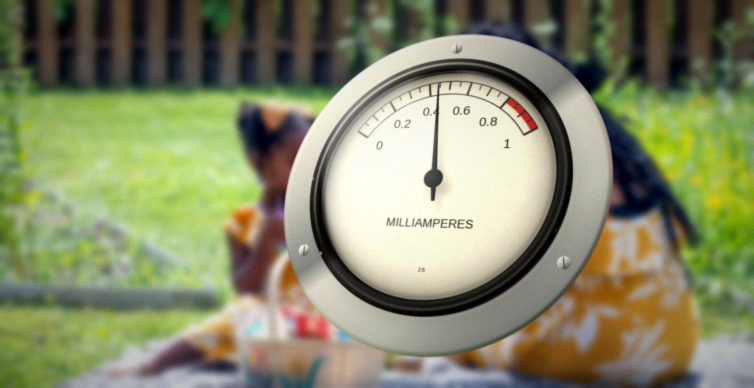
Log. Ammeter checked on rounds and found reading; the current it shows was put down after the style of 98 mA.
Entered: 0.45 mA
